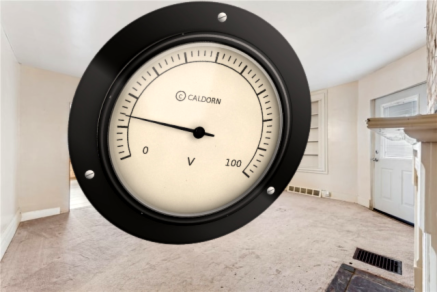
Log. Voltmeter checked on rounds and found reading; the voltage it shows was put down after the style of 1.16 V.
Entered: 14 V
